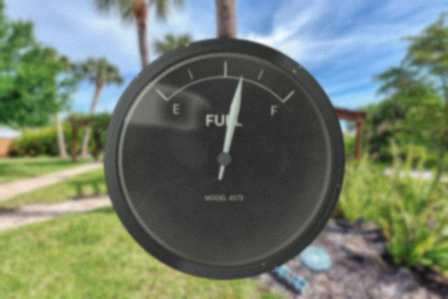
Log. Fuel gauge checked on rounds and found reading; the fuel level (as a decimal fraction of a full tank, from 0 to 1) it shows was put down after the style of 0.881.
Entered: 0.625
